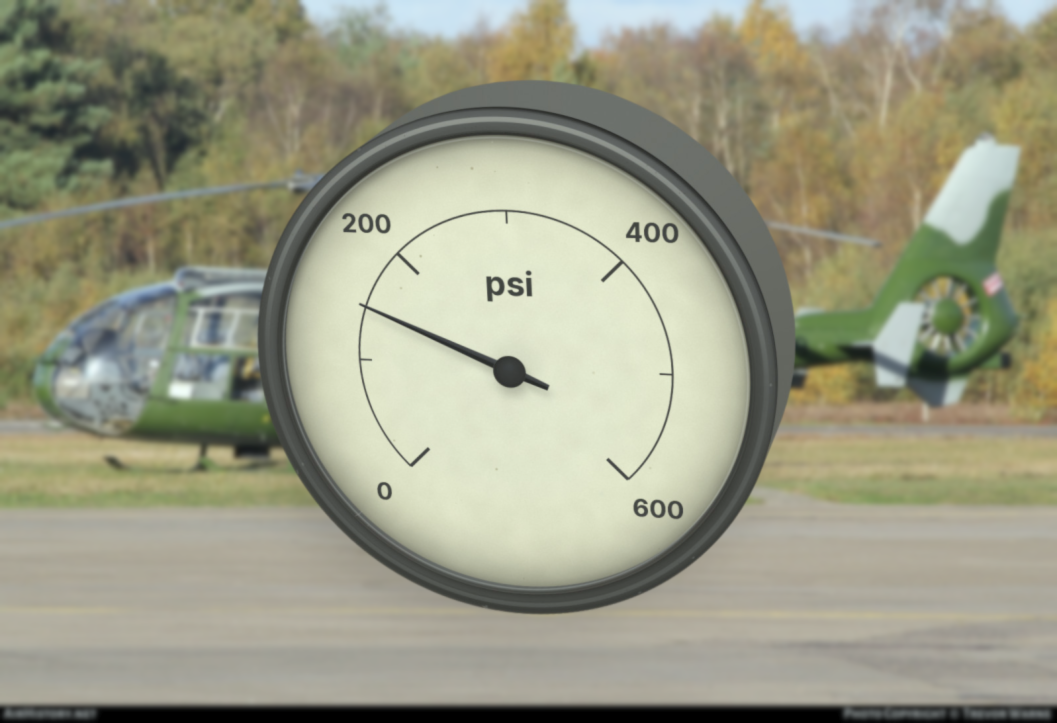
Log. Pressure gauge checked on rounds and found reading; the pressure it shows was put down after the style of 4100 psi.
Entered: 150 psi
